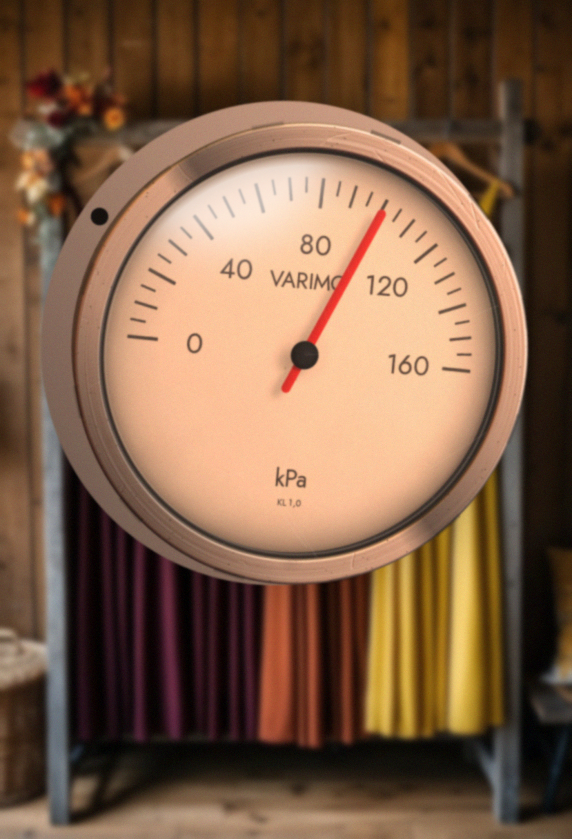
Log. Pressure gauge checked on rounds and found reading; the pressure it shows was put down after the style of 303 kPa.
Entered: 100 kPa
